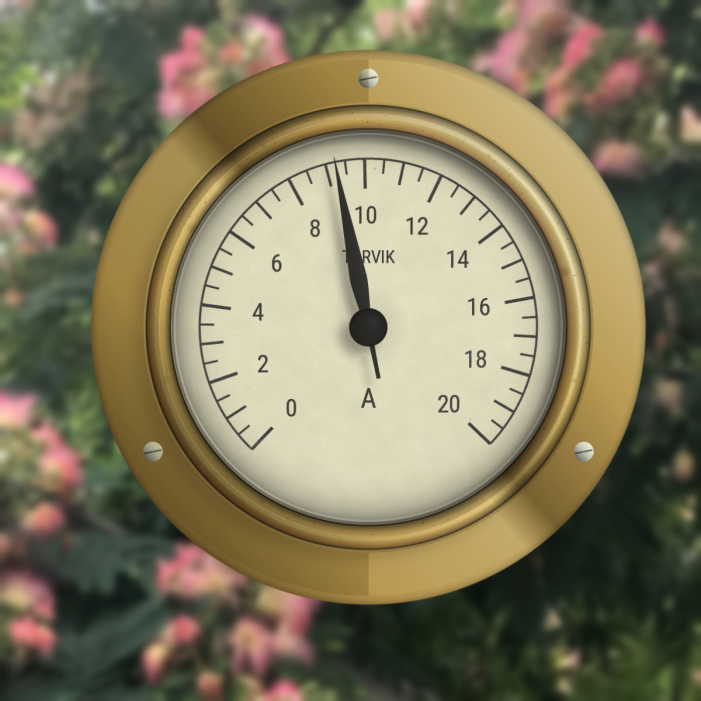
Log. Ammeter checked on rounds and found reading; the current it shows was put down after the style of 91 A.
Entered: 9.25 A
